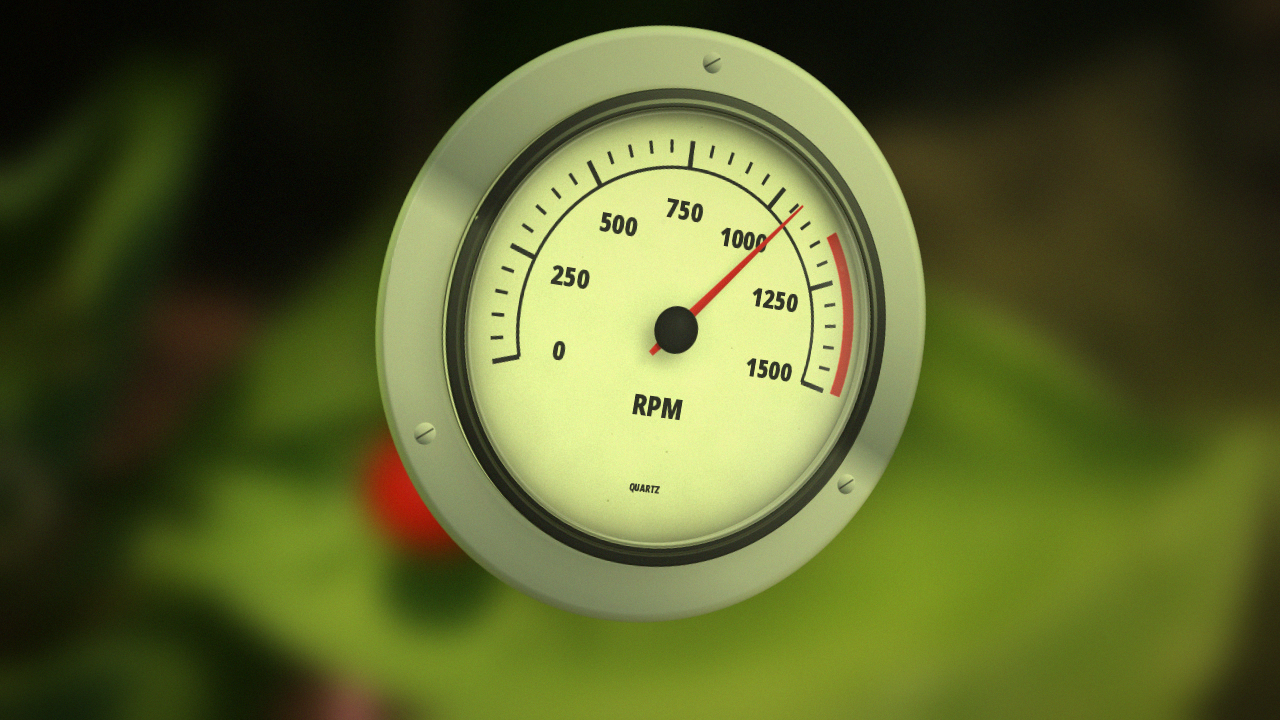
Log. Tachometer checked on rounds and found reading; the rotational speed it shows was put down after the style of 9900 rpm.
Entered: 1050 rpm
